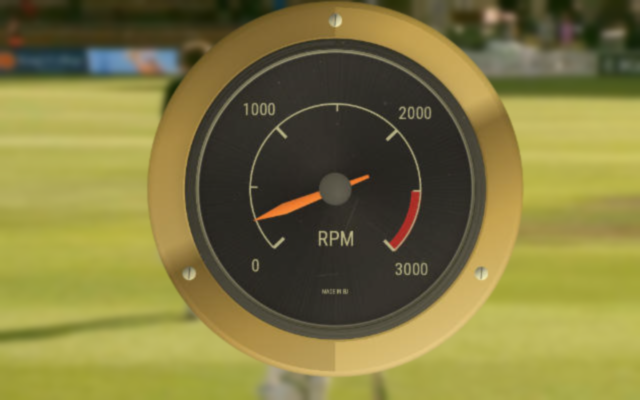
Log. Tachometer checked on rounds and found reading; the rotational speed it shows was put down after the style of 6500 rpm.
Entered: 250 rpm
